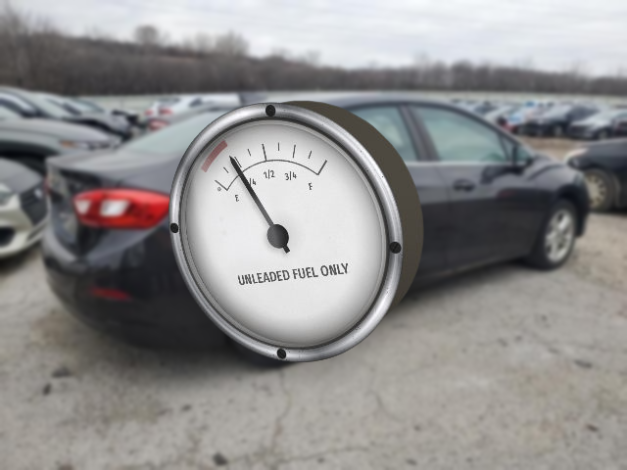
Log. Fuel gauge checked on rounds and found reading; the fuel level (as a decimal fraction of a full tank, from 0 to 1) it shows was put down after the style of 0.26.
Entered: 0.25
